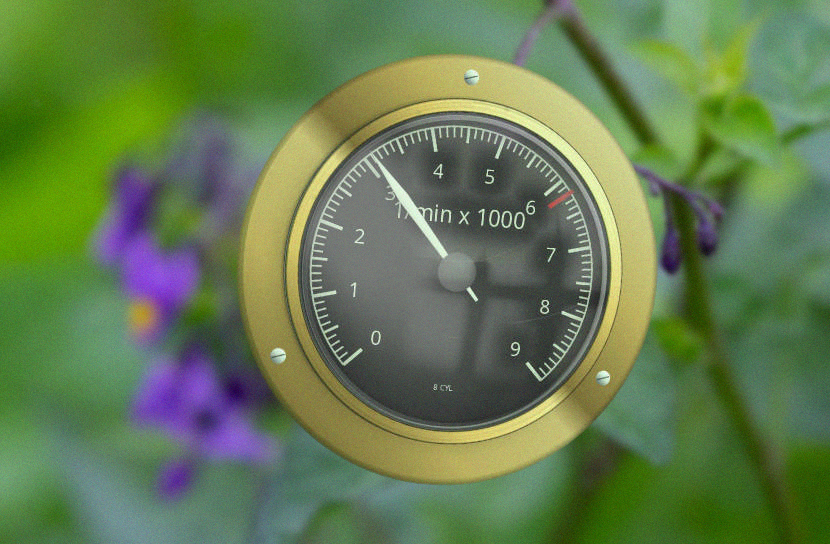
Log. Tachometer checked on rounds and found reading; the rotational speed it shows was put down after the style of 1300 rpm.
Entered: 3100 rpm
